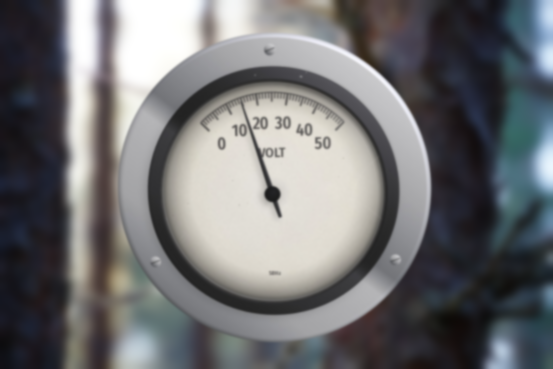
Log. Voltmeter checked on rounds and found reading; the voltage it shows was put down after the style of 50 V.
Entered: 15 V
